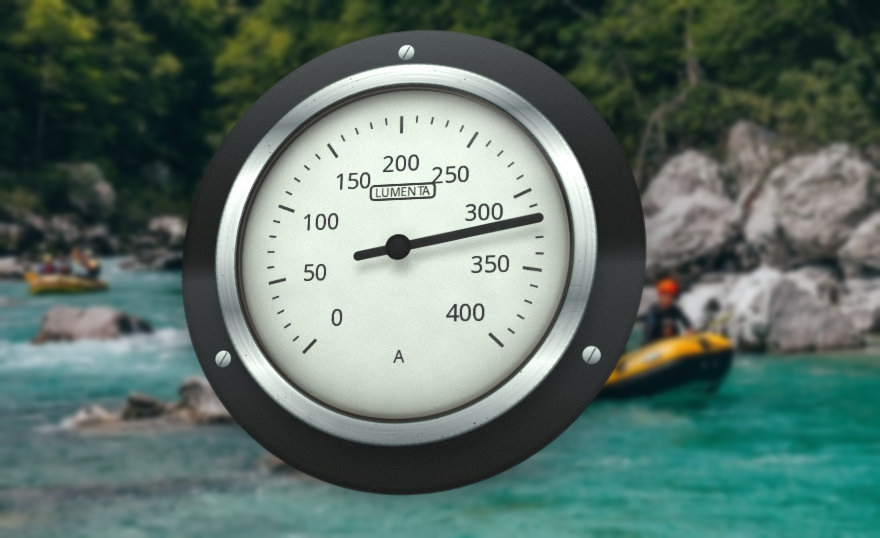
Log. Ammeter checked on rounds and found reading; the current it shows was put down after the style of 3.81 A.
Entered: 320 A
